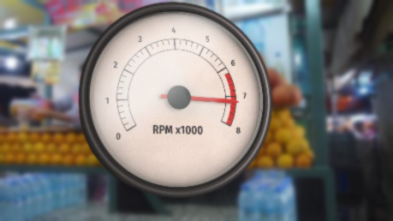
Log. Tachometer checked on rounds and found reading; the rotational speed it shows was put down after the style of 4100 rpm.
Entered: 7200 rpm
